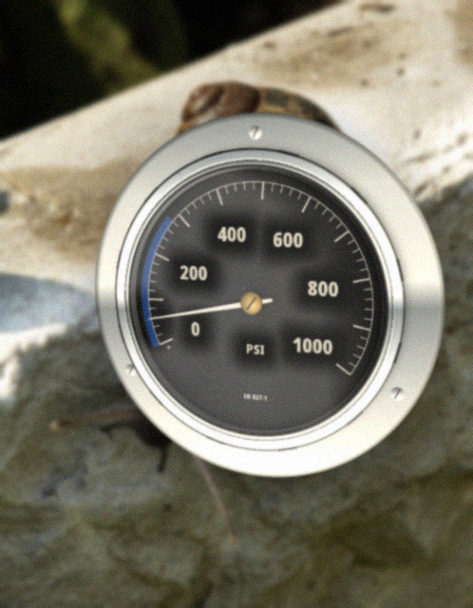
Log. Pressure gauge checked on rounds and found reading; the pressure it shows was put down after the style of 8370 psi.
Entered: 60 psi
